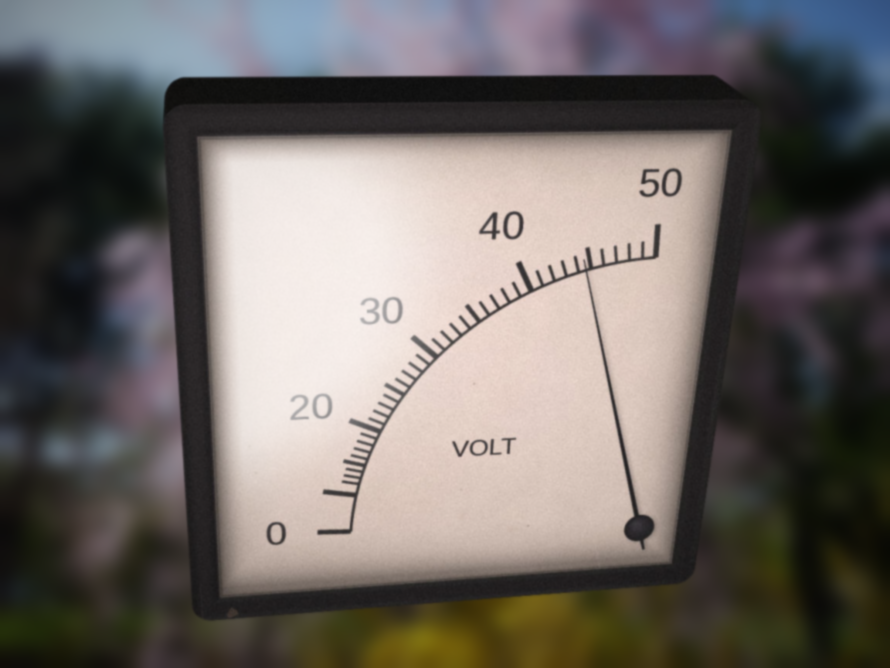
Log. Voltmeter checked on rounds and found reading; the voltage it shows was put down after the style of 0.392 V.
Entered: 44.5 V
